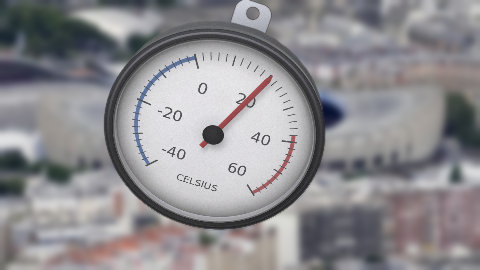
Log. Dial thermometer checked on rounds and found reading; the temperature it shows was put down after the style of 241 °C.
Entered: 20 °C
